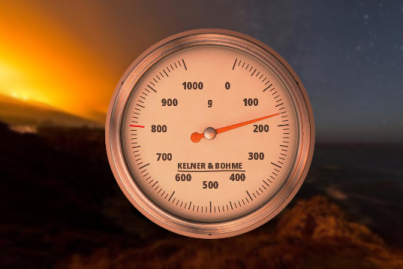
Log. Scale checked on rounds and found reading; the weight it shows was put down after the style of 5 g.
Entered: 170 g
